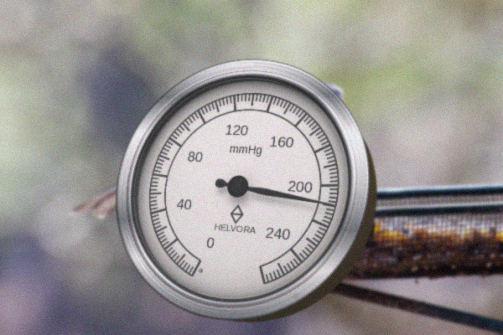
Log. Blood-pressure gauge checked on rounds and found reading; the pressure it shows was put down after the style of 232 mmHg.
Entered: 210 mmHg
